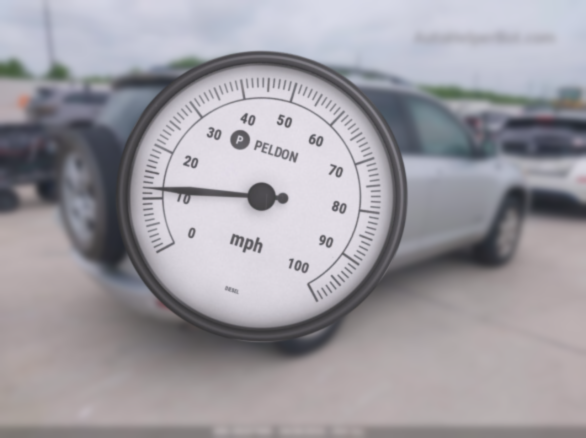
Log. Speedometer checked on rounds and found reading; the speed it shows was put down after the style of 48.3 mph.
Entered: 12 mph
